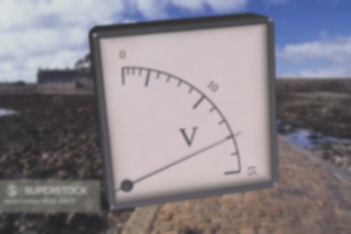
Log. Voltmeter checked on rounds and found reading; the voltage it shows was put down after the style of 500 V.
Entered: 13 V
